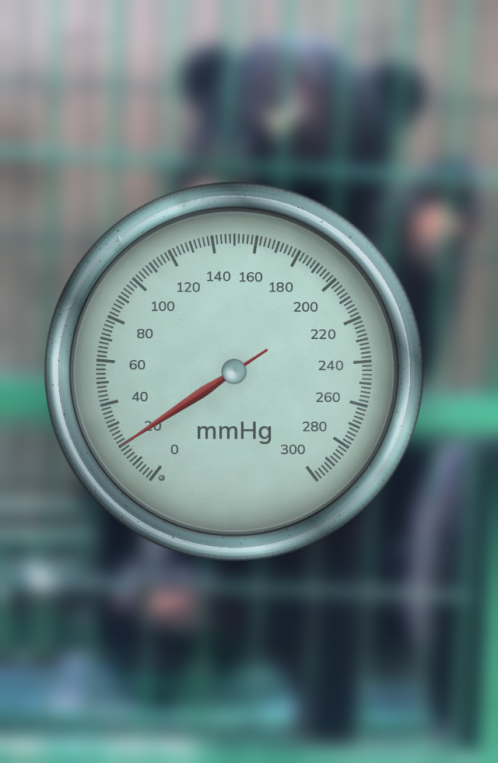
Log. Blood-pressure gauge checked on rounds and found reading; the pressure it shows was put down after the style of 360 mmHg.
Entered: 20 mmHg
